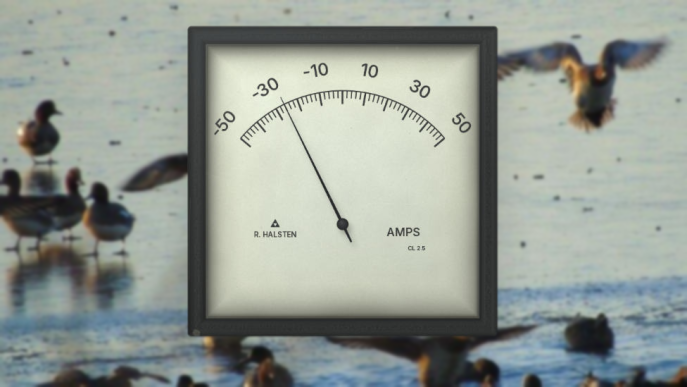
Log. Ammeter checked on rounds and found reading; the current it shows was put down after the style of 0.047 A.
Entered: -26 A
